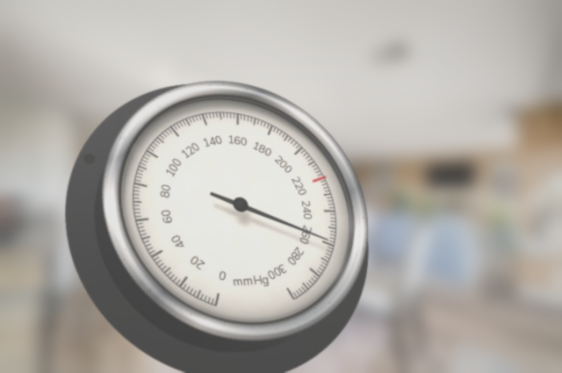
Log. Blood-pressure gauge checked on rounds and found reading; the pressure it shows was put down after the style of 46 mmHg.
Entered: 260 mmHg
